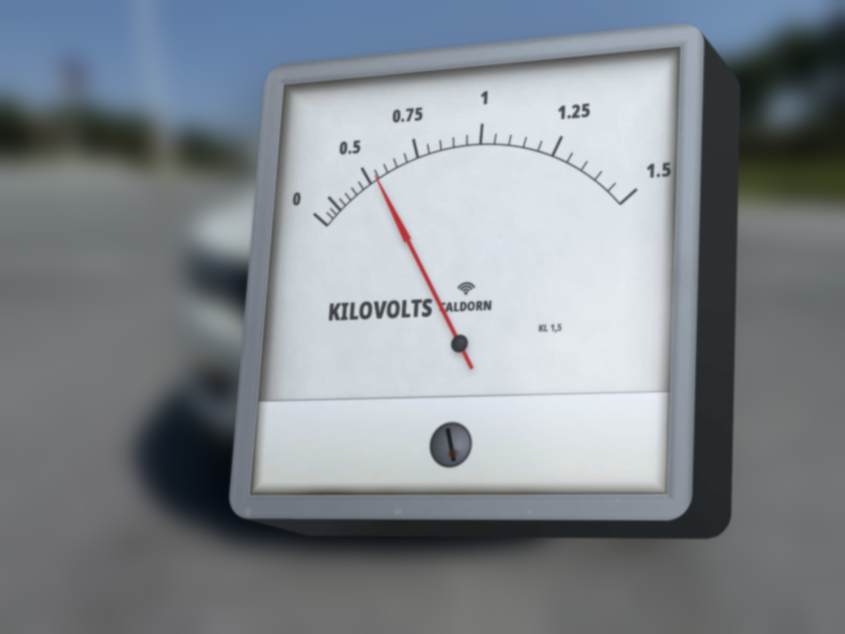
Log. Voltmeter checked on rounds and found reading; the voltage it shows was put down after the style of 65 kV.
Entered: 0.55 kV
